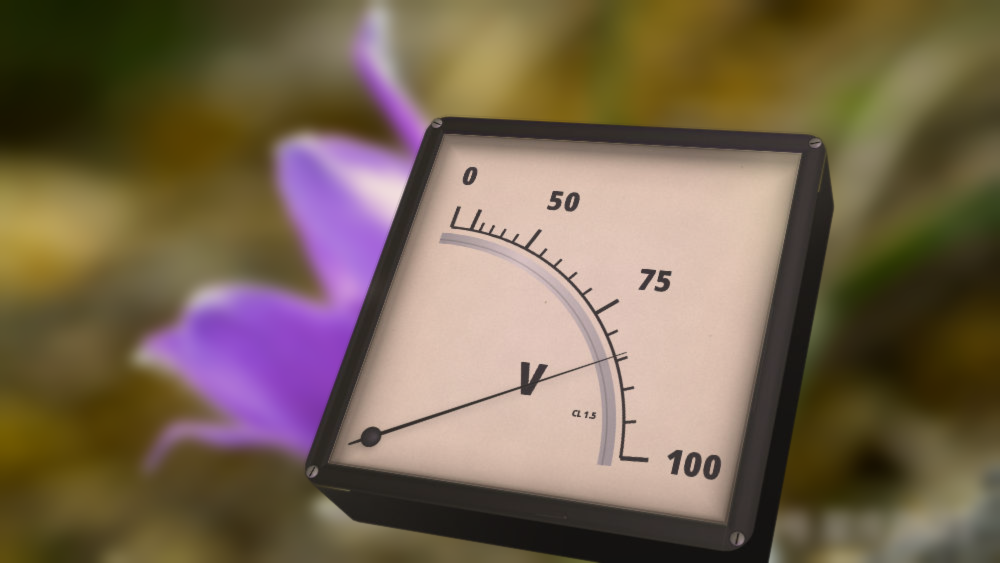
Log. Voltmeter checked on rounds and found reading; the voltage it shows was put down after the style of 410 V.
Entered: 85 V
